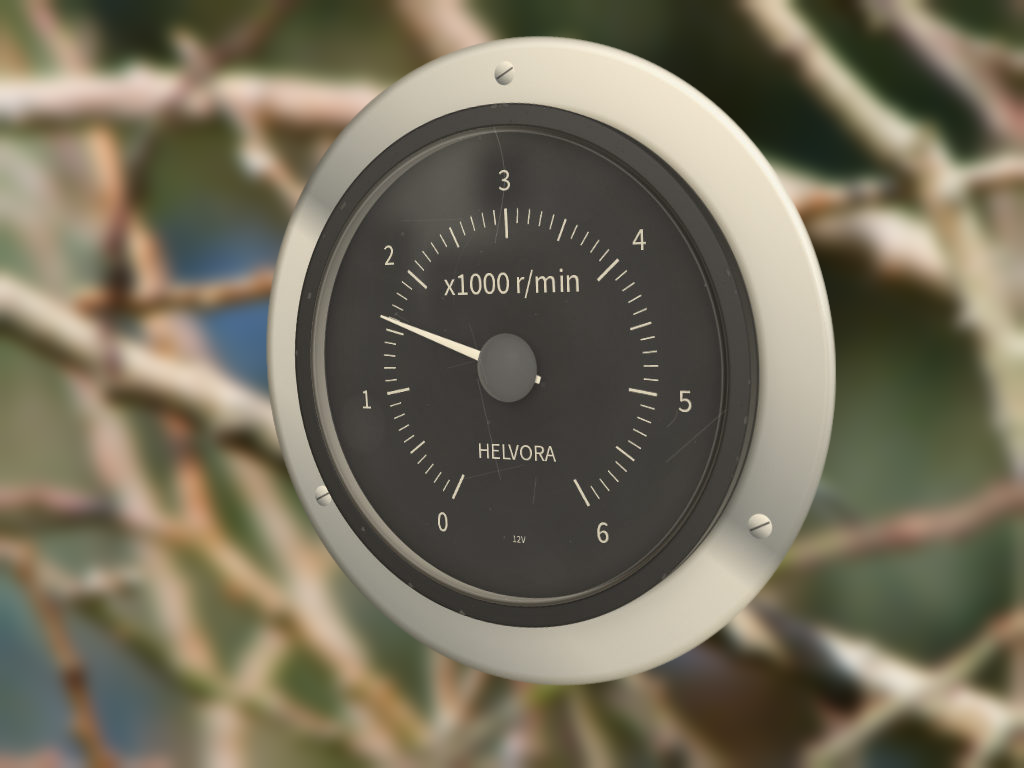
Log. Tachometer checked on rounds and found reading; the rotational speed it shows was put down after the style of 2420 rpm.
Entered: 1600 rpm
